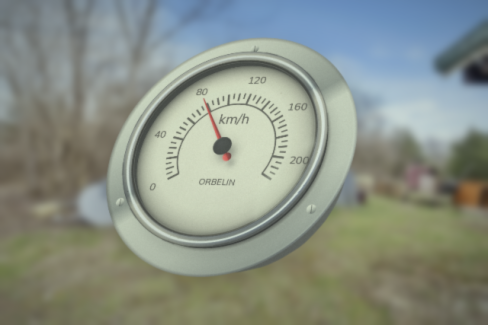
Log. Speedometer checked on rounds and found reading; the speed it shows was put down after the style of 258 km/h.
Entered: 80 km/h
